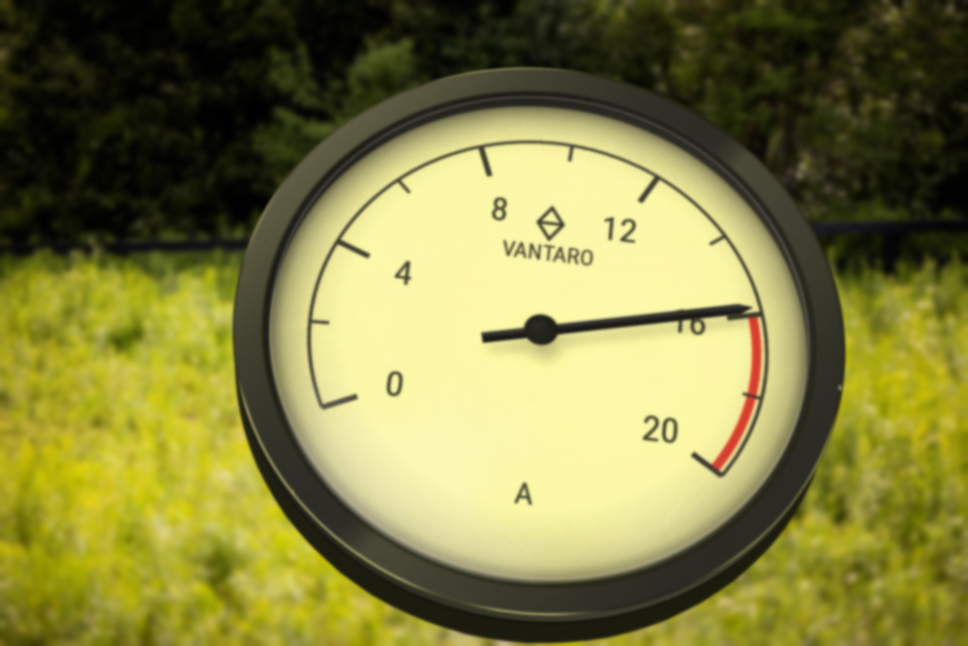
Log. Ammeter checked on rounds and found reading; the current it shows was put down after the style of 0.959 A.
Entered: 16 A
